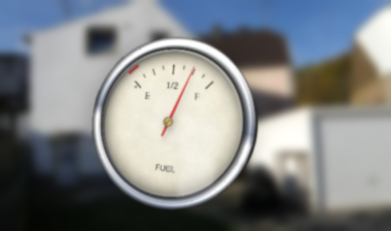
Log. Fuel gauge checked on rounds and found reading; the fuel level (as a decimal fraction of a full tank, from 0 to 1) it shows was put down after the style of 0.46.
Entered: 0.75
